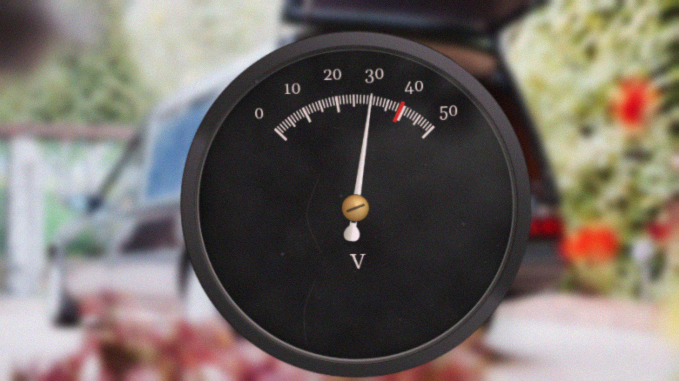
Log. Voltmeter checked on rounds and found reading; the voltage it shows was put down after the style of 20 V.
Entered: 30 V
